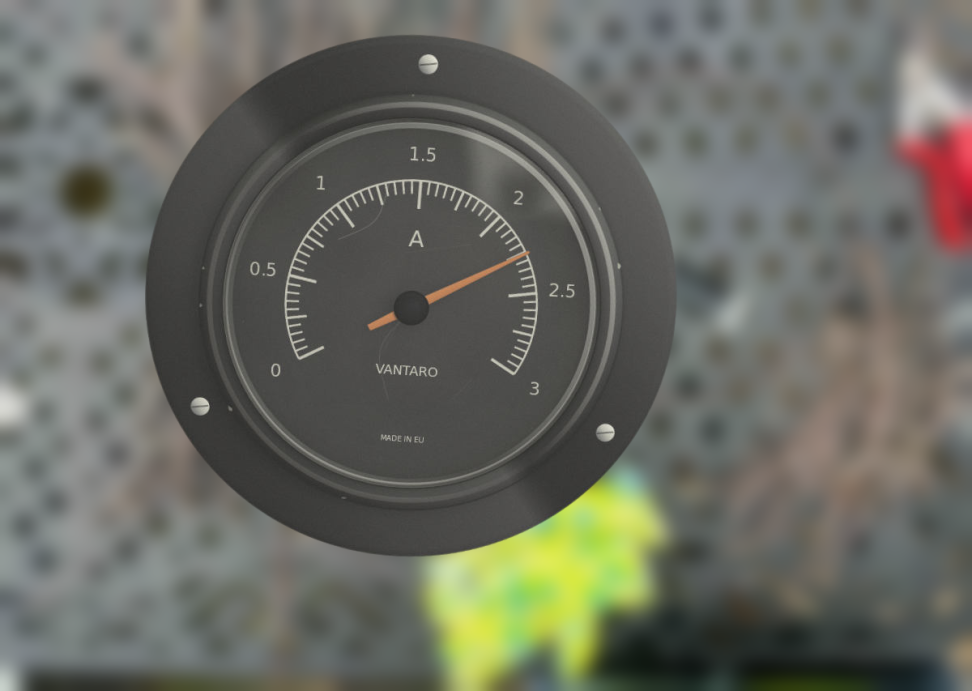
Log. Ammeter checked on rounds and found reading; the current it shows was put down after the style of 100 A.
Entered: 2.25 A
